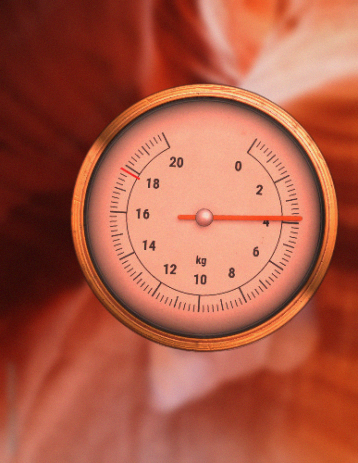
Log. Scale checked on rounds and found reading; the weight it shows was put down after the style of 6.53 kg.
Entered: 3.8 kg
